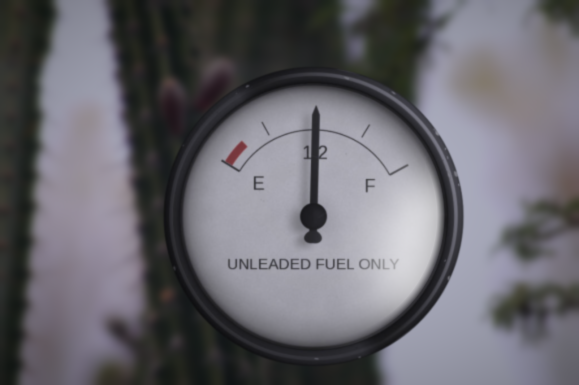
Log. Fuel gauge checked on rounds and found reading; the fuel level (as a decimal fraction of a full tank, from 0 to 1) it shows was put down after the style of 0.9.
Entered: 0.5
